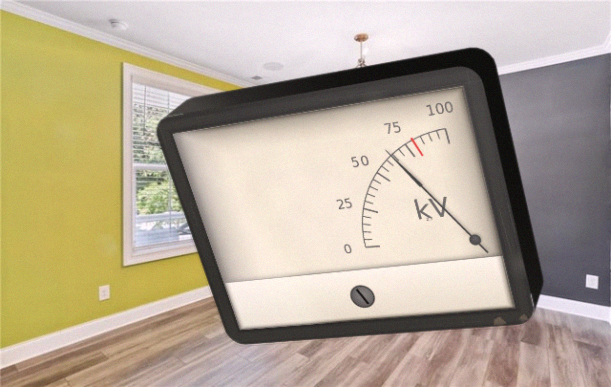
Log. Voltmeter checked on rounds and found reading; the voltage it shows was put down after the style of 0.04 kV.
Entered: 65 kV
